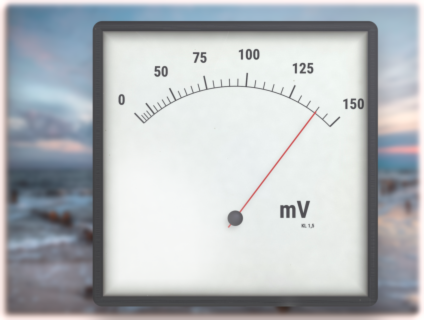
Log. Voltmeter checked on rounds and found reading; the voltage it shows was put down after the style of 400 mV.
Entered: 140 mV
